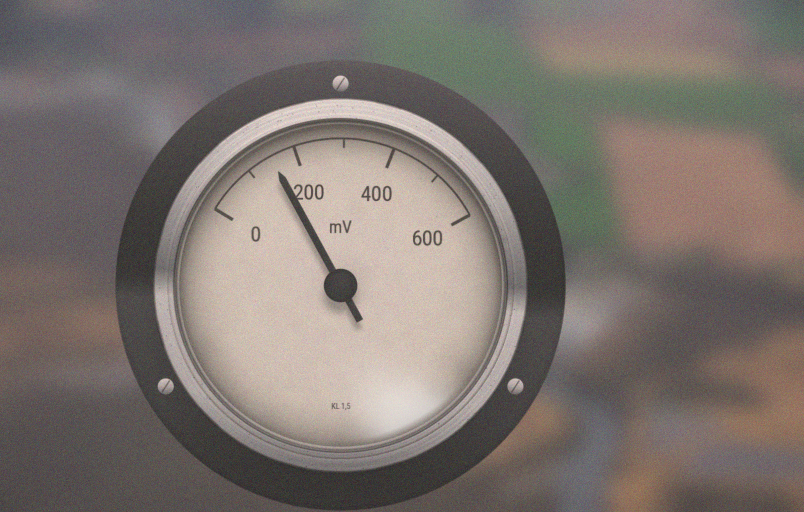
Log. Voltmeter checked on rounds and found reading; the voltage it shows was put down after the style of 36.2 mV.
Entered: 150 mV
